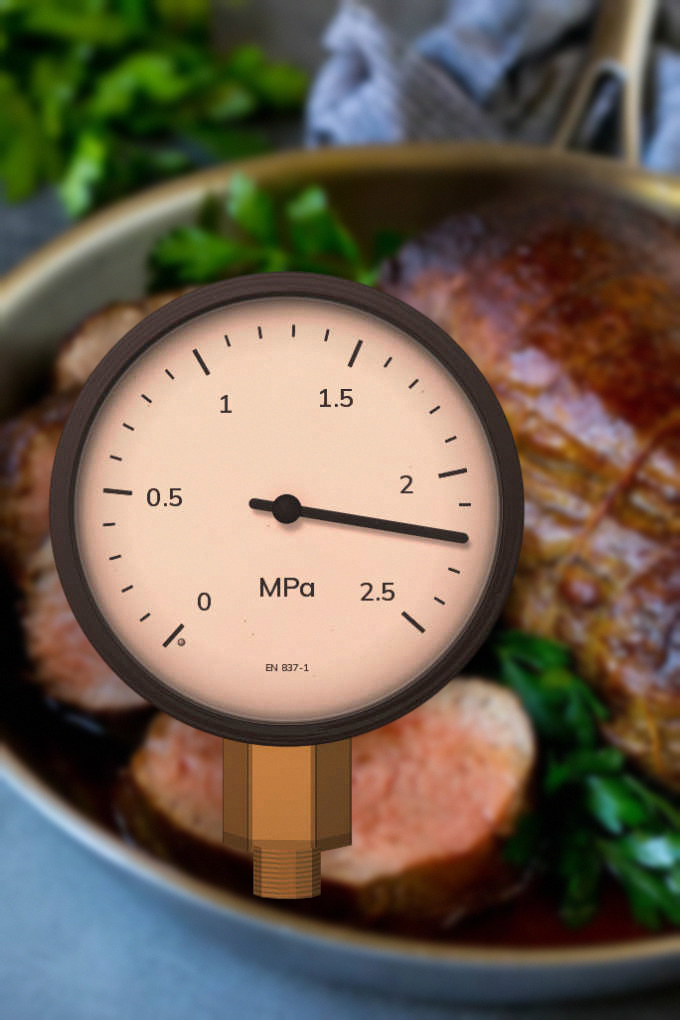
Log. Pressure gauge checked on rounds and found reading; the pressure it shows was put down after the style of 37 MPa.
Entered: 2.2 MPa
